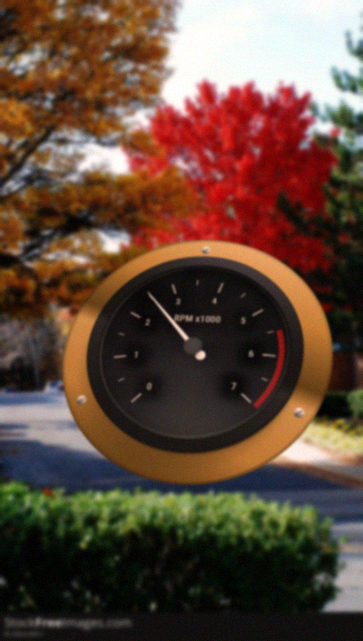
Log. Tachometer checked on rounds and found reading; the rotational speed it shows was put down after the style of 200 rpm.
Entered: 2500 rpm
